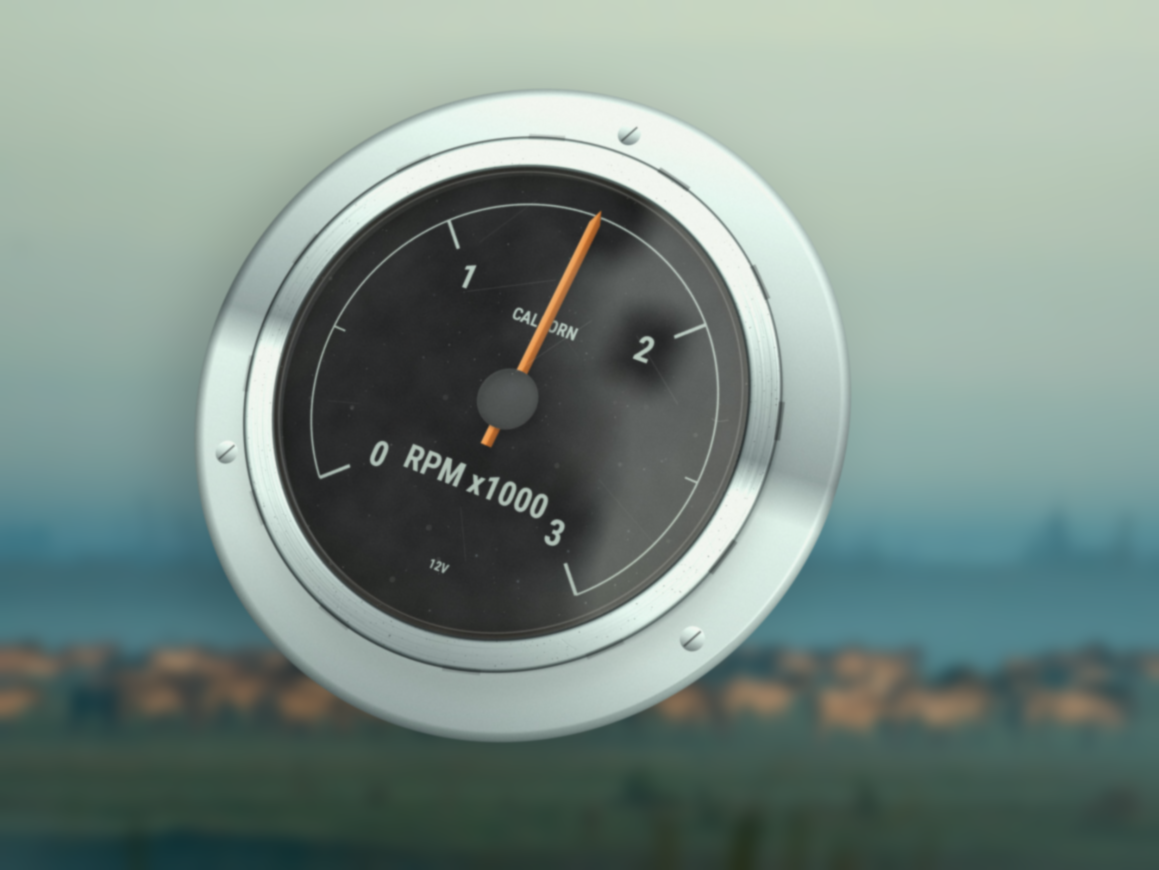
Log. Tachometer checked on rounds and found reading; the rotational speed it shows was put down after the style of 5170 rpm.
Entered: 1500 rpm
